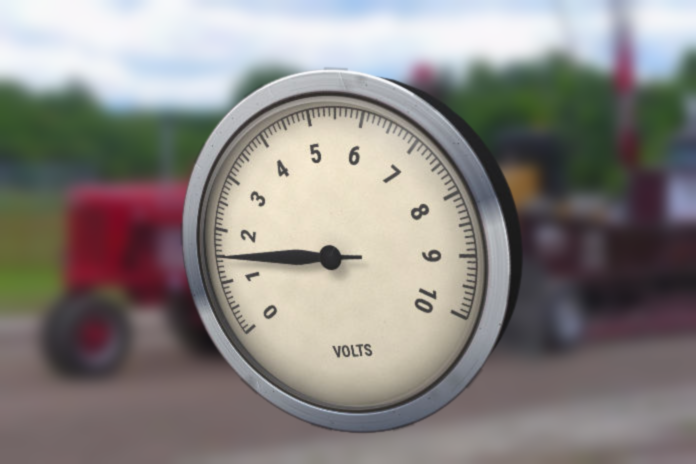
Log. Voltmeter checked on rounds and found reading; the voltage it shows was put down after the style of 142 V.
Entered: 1.5 V
